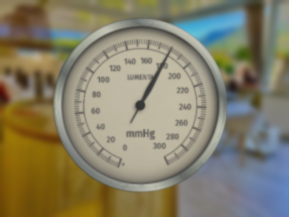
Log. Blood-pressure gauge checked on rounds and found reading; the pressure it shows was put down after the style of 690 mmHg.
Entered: 180 mmHg
